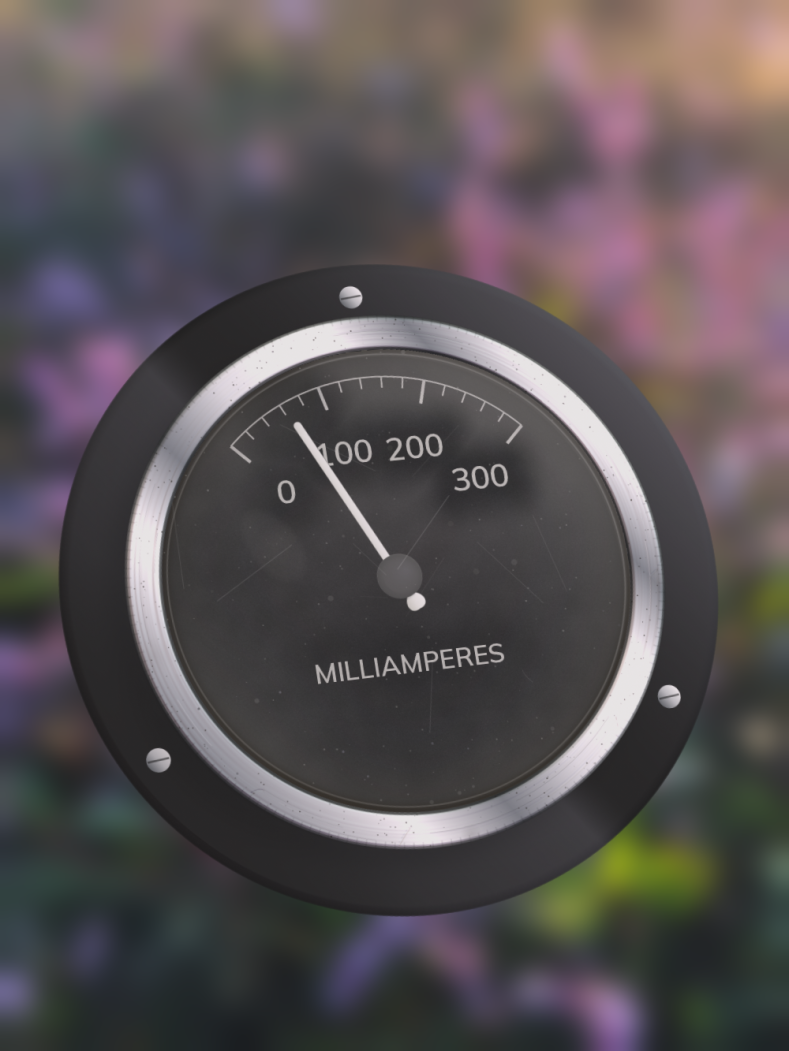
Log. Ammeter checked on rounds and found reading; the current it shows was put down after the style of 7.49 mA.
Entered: 60 mA
